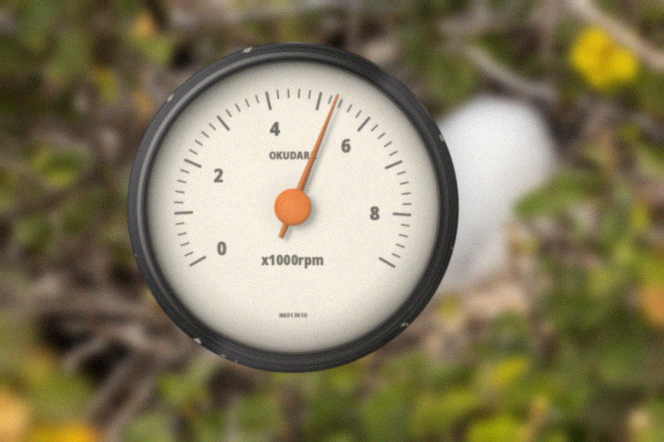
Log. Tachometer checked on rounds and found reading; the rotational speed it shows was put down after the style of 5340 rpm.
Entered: 5300 rpm
